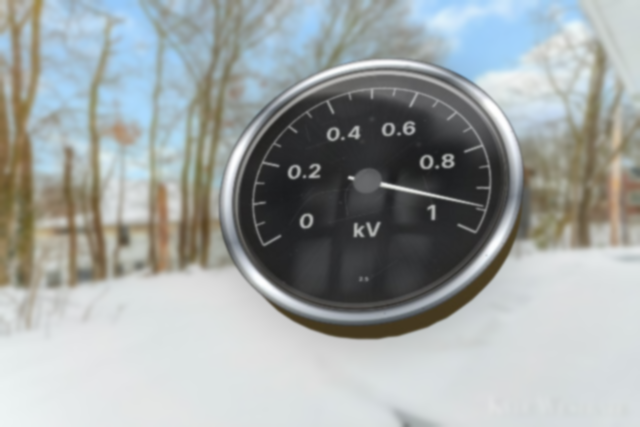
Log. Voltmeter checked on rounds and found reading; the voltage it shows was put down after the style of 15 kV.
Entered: 0.95 kV
